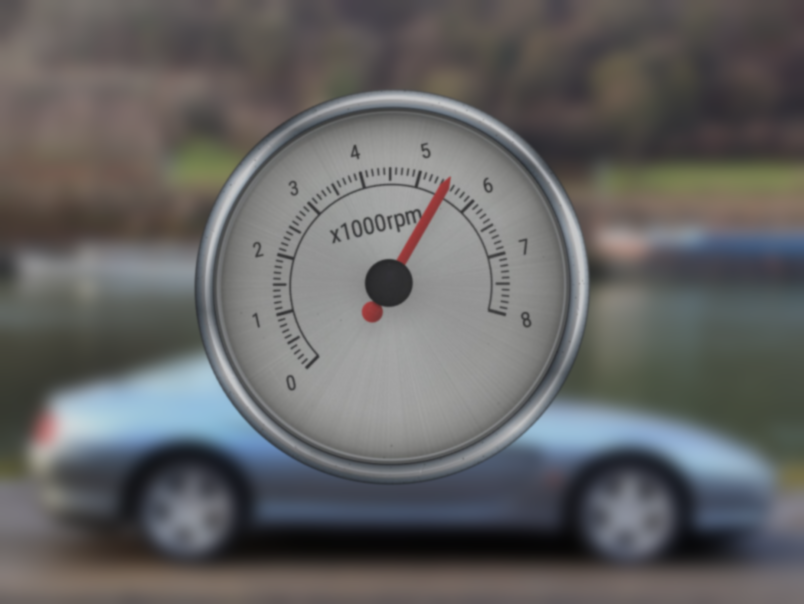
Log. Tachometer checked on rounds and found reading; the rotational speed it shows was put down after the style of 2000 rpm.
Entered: 5500 rpm
